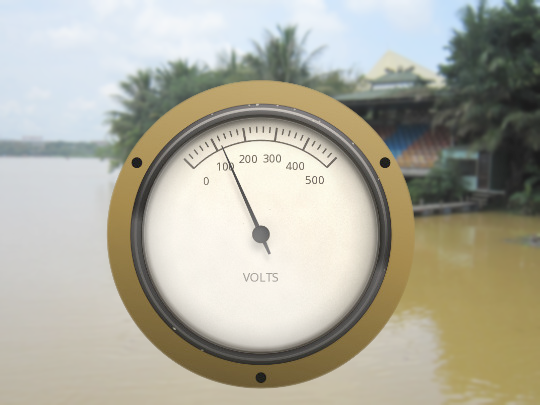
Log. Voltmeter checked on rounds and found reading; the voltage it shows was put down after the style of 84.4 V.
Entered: 120 V
